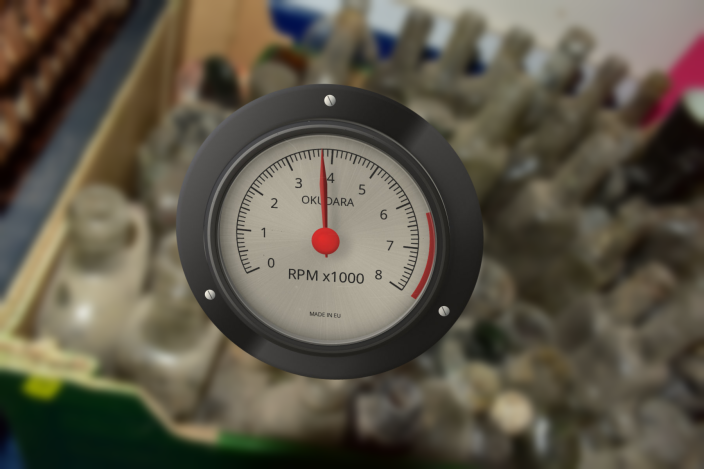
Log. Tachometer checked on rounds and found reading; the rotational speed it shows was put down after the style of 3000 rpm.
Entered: 3800 rpm
